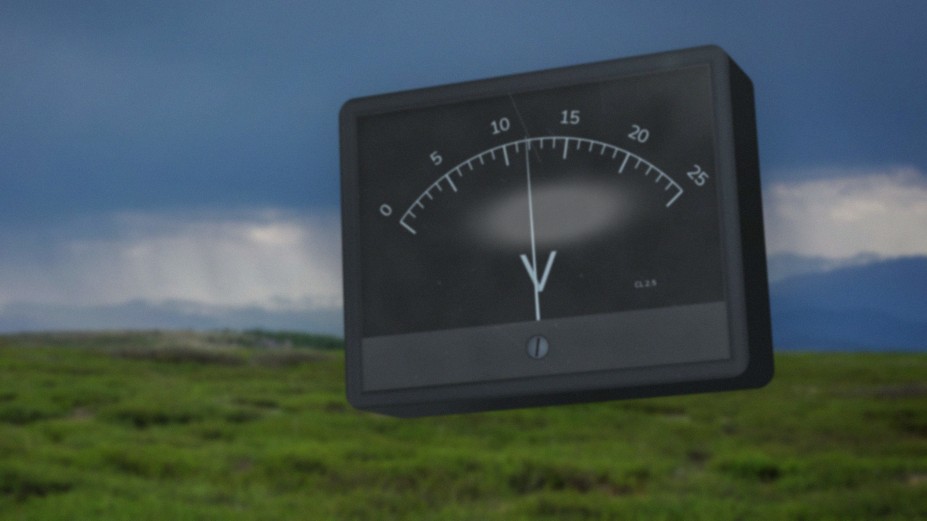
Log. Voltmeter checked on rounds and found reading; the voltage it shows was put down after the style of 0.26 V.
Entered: 12 V
